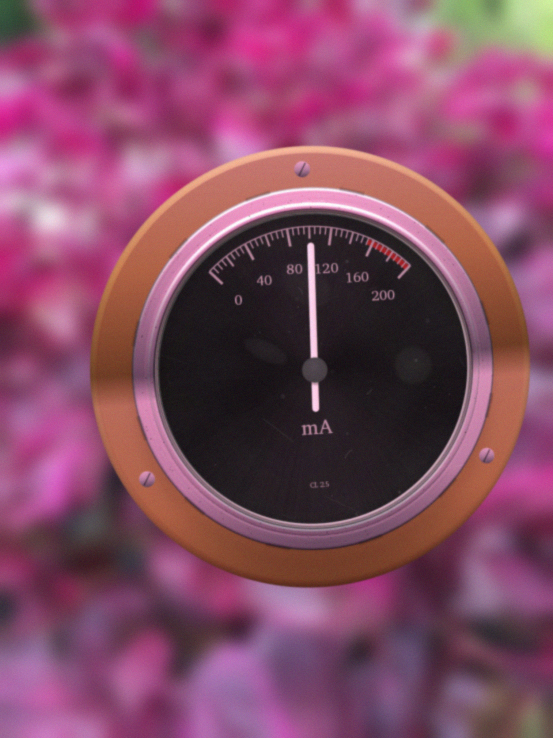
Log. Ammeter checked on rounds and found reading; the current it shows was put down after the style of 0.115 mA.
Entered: 100 mA
